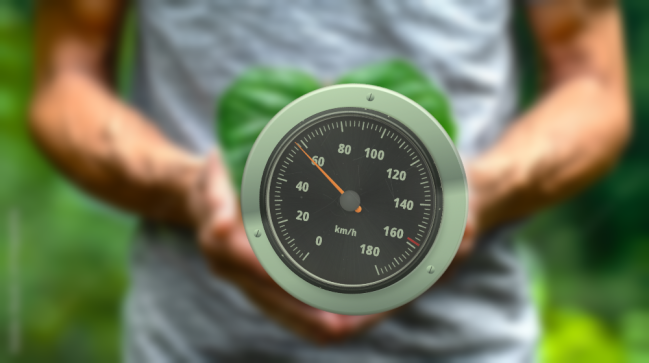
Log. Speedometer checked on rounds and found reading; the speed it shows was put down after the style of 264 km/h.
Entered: 58 km/h
